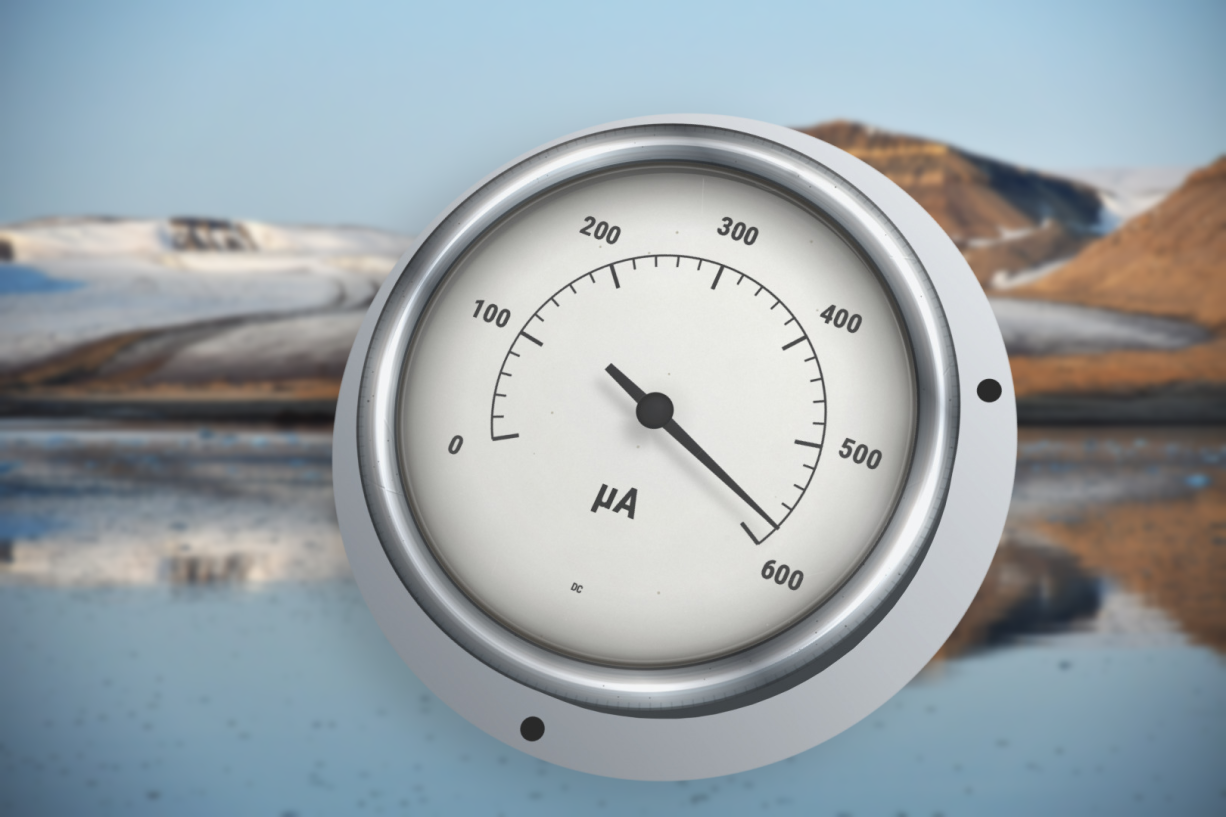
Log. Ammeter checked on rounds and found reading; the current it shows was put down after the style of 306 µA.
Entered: 580 µA
